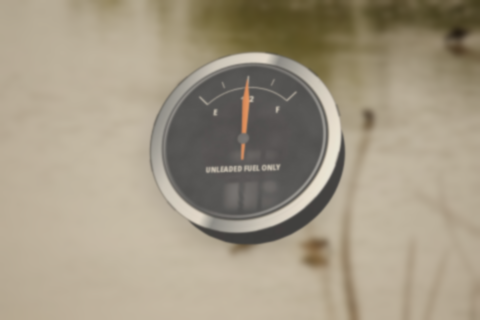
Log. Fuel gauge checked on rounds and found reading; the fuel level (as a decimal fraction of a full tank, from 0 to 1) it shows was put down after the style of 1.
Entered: 0.5
